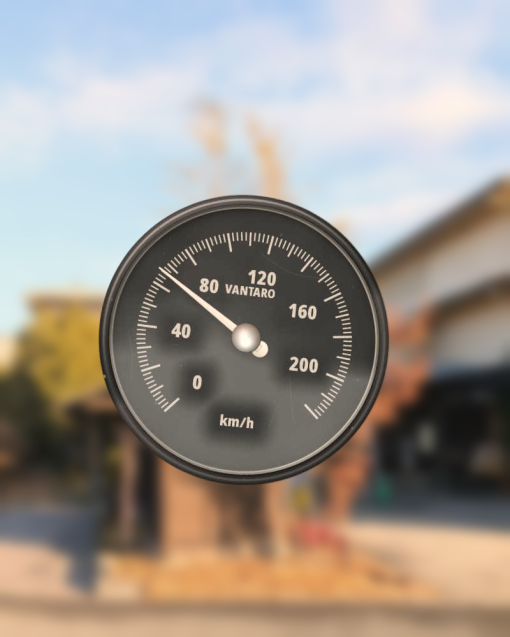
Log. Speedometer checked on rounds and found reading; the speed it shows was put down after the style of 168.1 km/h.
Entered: 66 km/h
